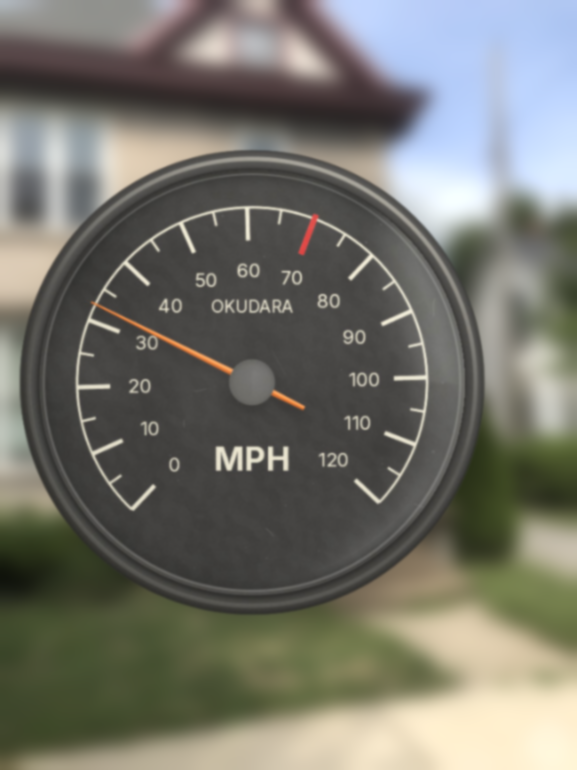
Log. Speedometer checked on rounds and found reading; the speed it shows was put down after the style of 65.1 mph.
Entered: 32.5 mph
